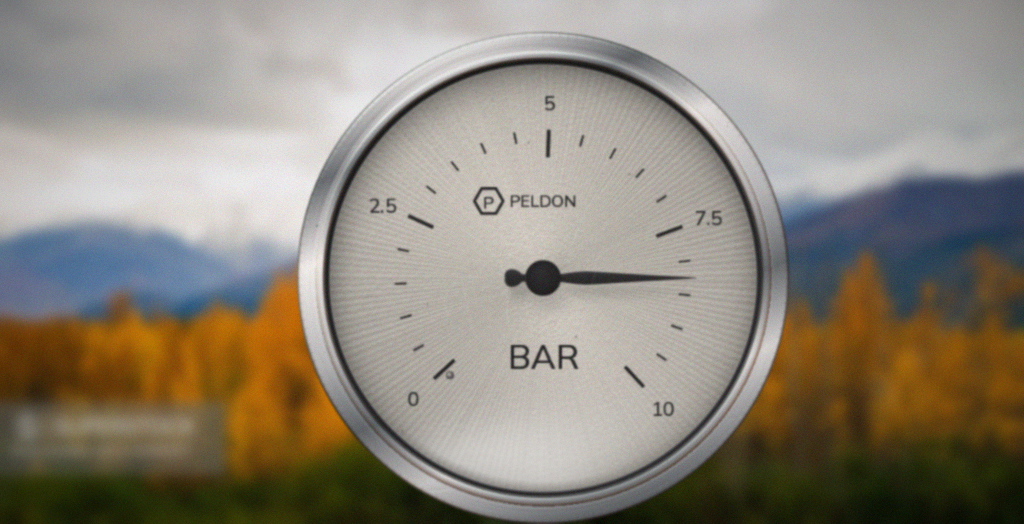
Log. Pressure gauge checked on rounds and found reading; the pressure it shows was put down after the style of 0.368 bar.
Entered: 8.25 bar
